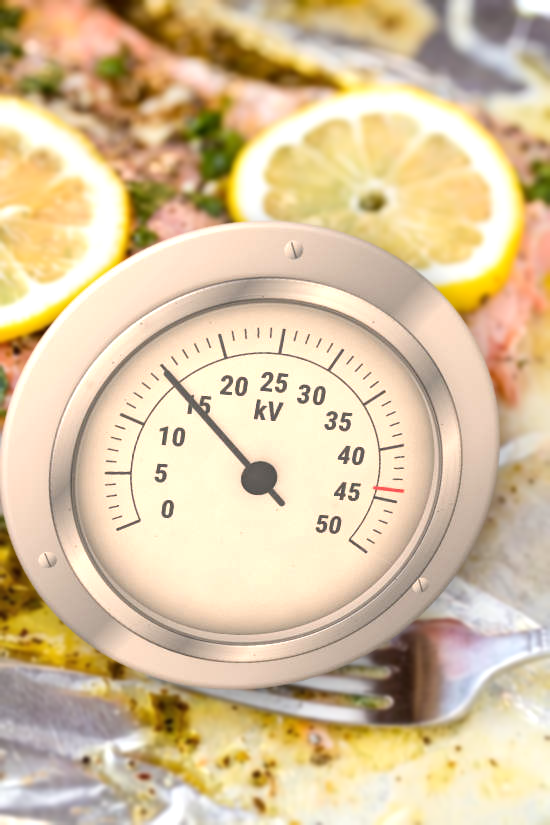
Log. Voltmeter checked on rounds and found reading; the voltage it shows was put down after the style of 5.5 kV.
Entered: 15 kV
